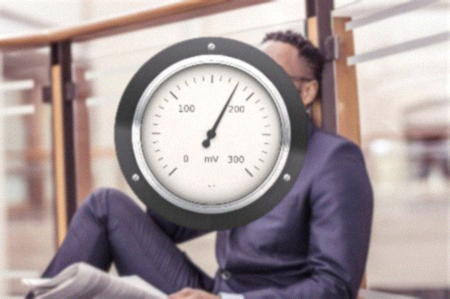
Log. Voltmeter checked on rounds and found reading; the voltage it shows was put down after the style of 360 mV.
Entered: 180 mV
